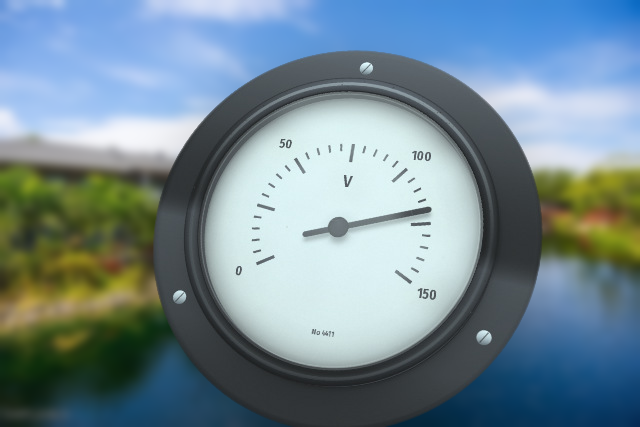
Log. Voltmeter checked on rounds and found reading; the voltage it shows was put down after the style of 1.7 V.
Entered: 120 V
